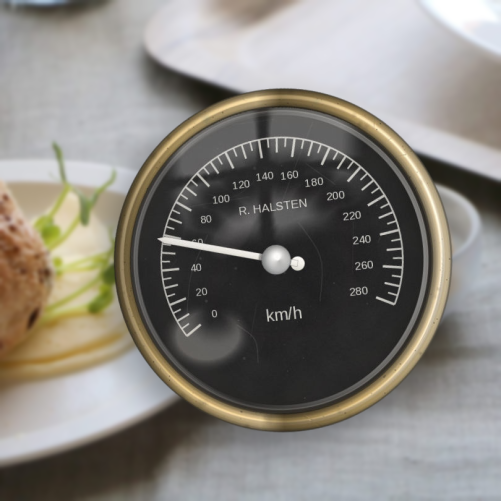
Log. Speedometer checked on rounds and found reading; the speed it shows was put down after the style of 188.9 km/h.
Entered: 57.5 km/h
